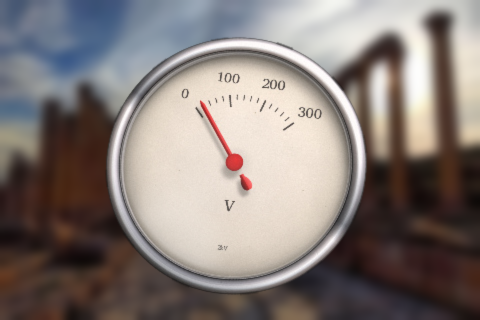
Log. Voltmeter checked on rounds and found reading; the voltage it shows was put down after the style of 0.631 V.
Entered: 20 V
